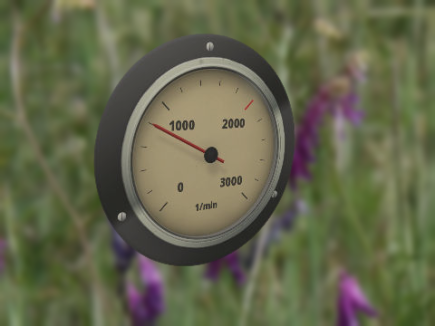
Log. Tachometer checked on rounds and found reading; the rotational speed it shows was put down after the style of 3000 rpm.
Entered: 800 rpm
